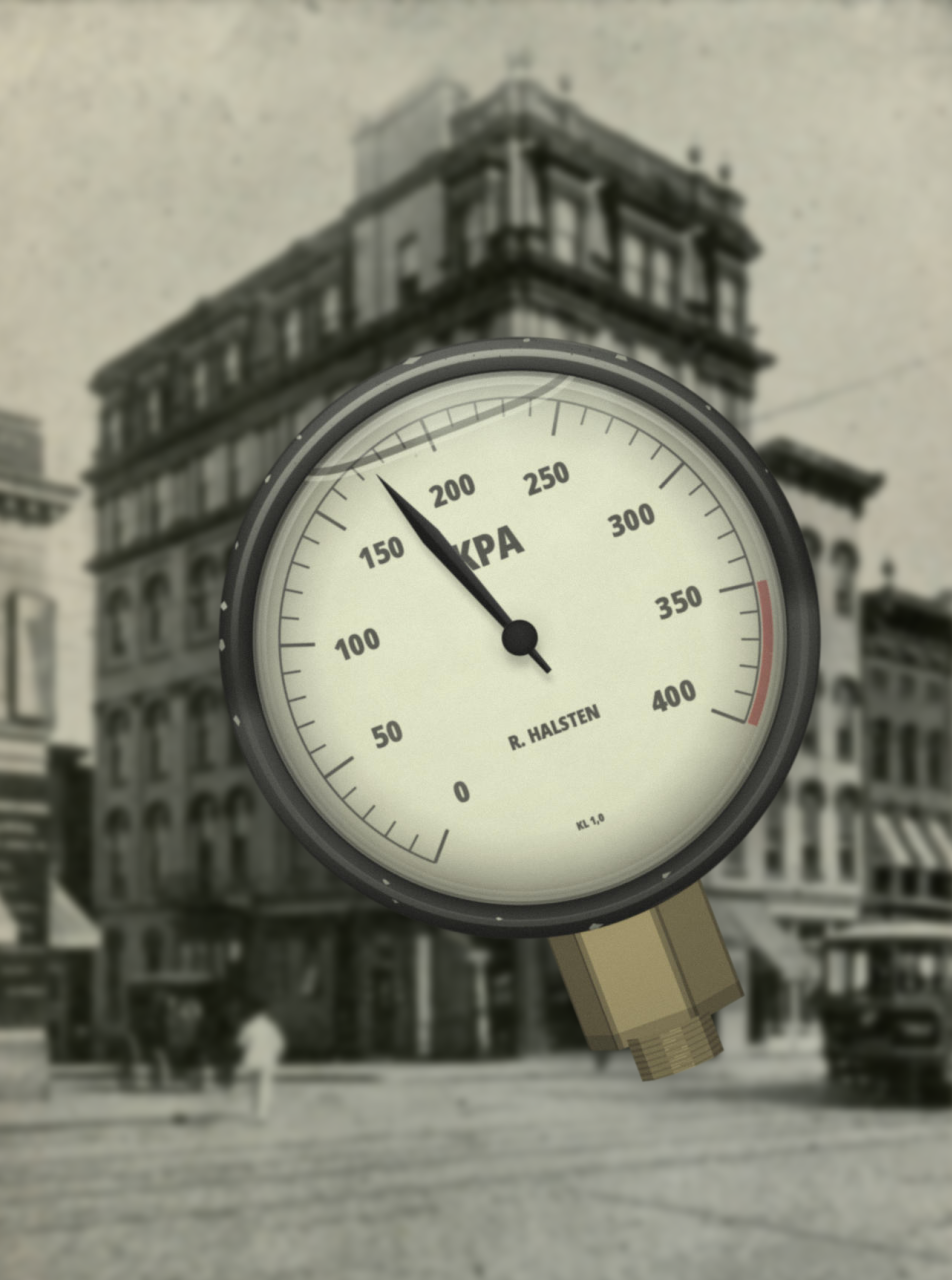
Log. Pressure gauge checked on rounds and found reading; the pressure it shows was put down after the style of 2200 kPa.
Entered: 175 kPa
